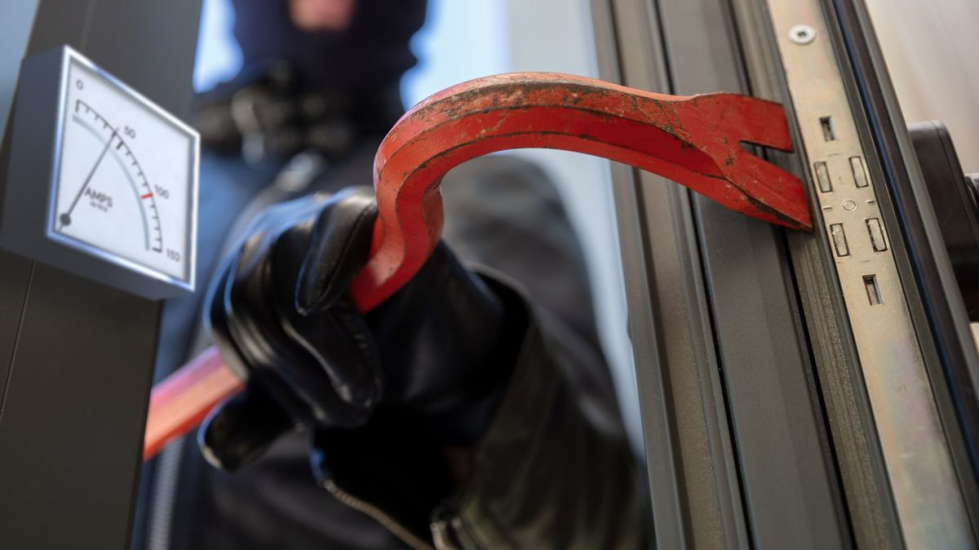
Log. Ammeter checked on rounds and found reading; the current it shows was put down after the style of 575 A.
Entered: 40 A
